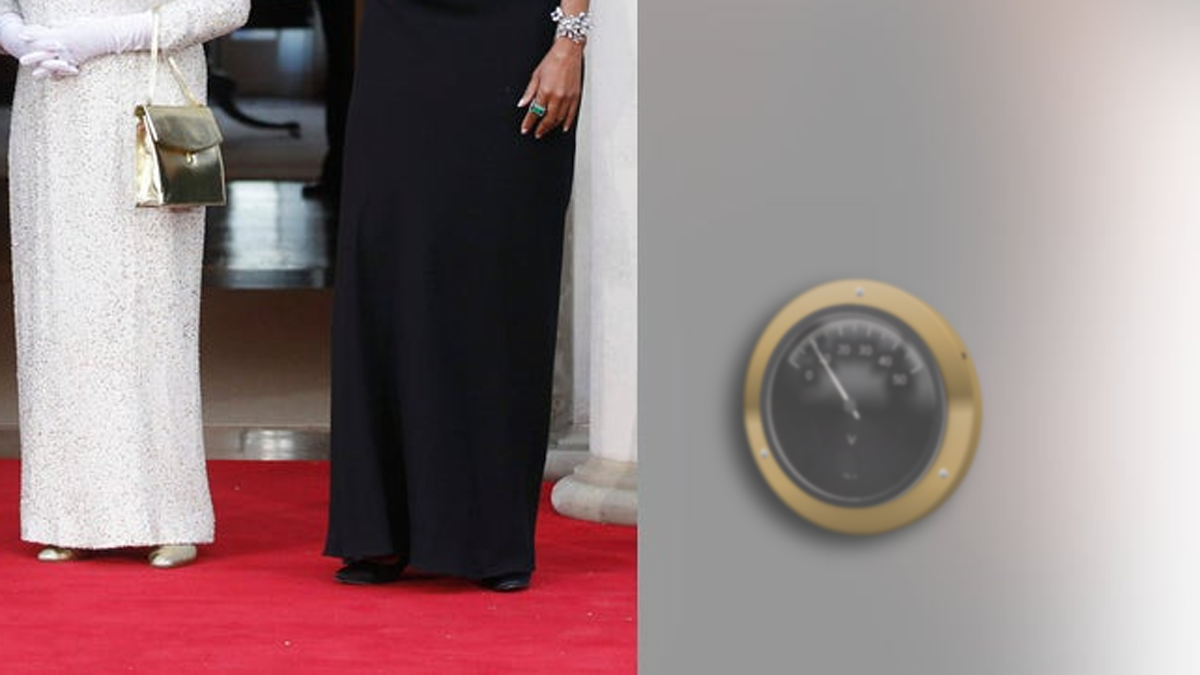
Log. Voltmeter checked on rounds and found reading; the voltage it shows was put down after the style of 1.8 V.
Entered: 10 V
